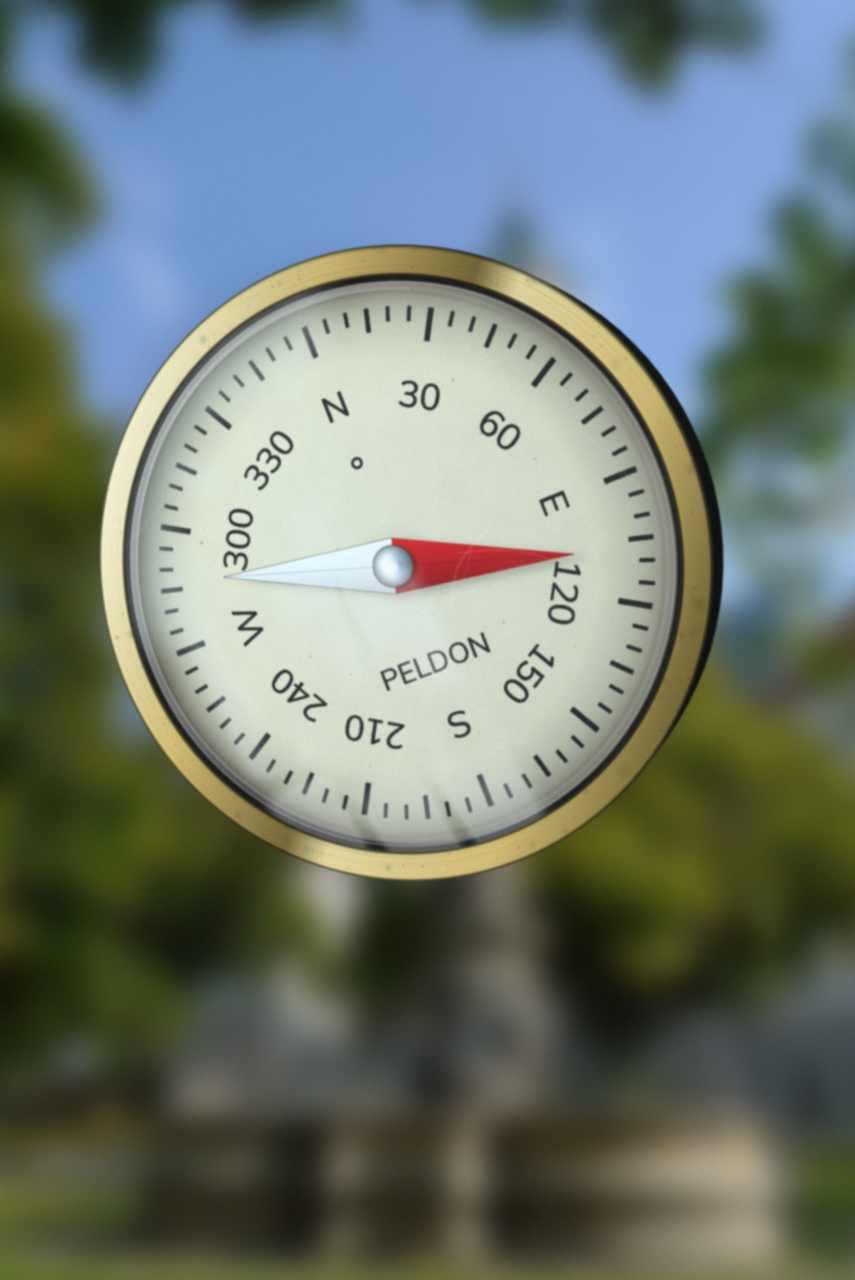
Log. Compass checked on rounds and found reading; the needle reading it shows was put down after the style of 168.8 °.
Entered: 107.5 °
